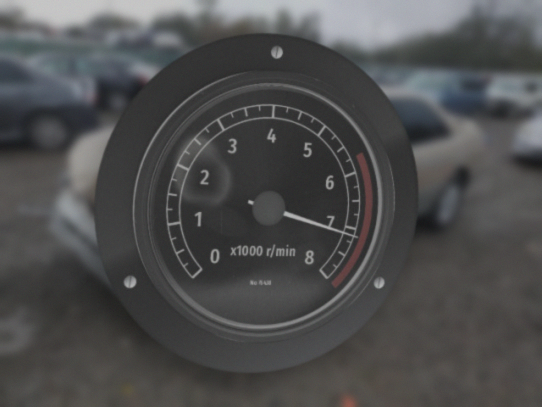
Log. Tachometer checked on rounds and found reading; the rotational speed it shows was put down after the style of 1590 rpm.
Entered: 7125 rpm
